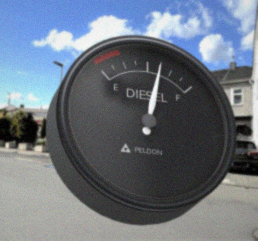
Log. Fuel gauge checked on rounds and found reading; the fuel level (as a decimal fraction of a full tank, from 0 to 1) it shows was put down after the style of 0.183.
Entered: 0.625
